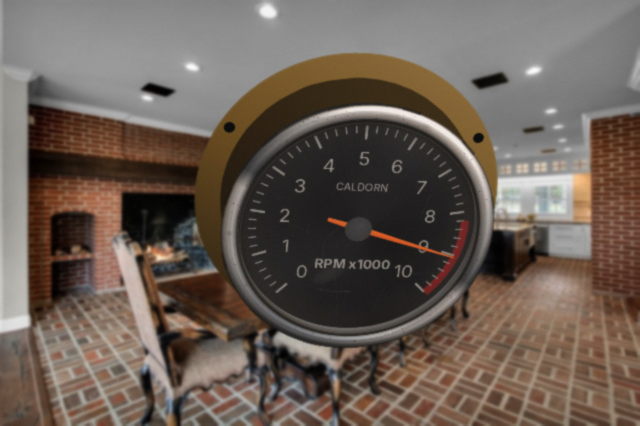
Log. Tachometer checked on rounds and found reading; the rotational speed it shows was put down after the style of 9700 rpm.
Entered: 9000 rpm
